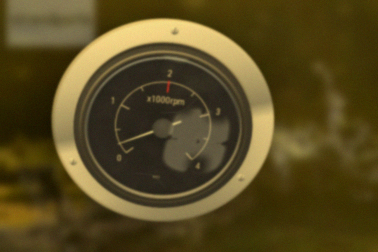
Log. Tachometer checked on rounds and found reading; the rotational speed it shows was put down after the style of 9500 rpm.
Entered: 250 rpm
